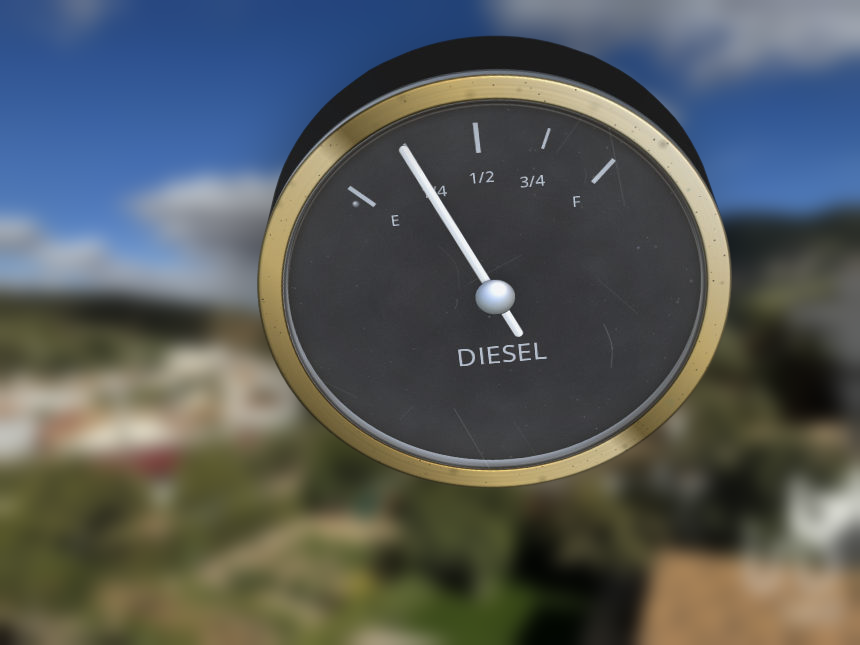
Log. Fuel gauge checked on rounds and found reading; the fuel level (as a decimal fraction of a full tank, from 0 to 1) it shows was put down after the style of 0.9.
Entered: 0.25
